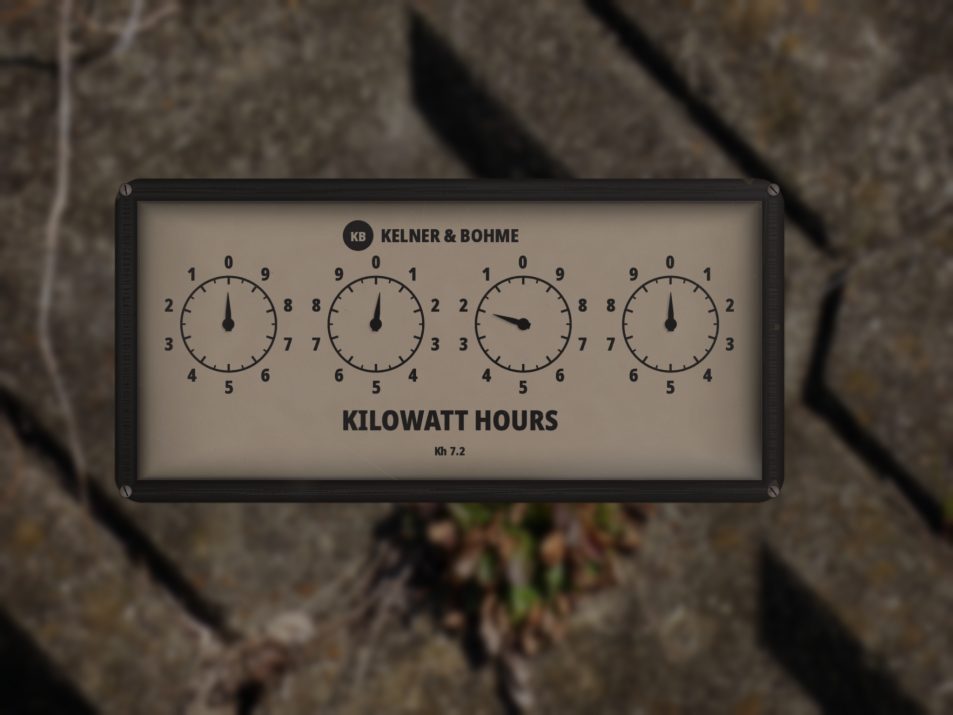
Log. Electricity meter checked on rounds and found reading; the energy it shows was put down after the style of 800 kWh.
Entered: 20 kWh
